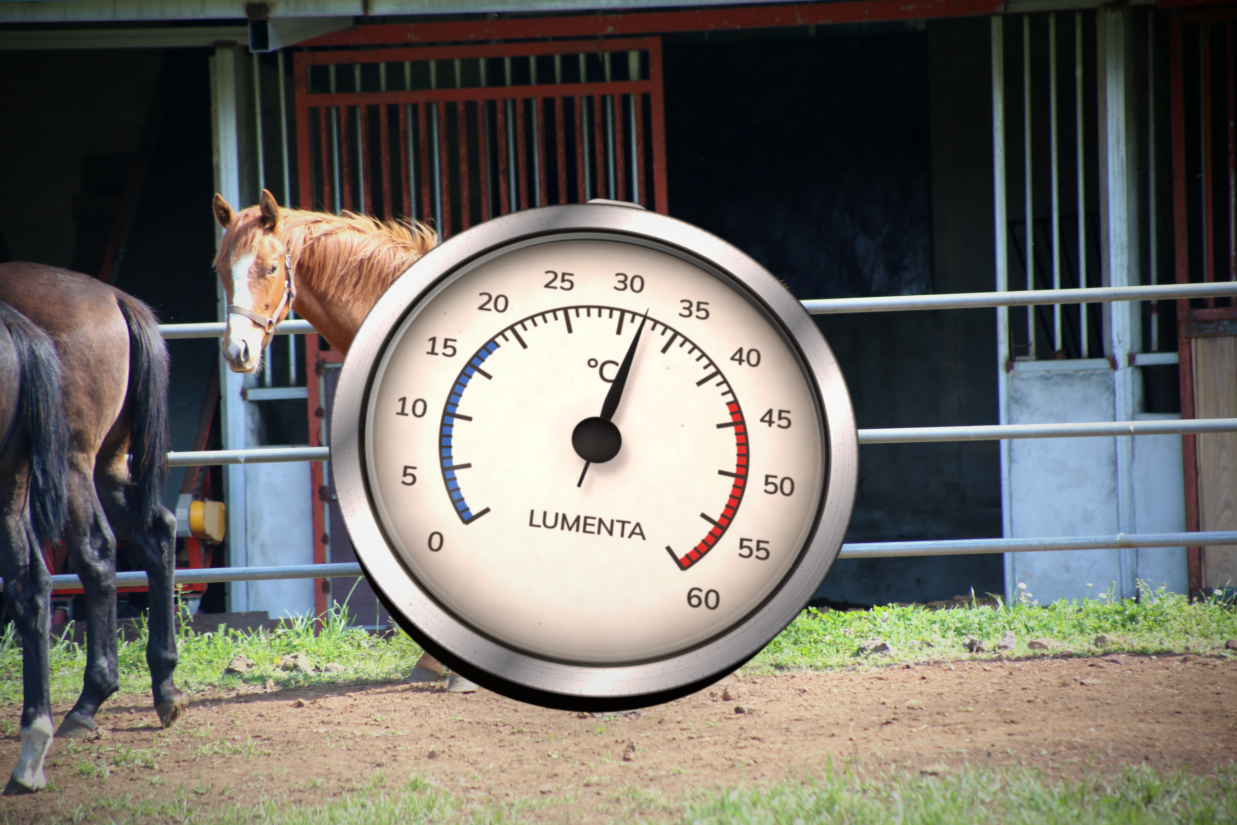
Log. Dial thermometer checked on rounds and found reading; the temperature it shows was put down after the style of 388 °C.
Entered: 32 °C
